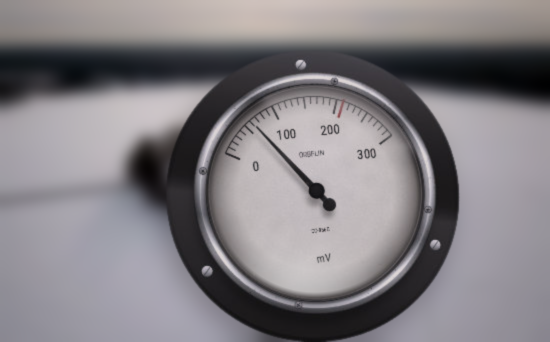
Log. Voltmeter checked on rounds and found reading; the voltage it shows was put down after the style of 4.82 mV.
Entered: 60 mV
